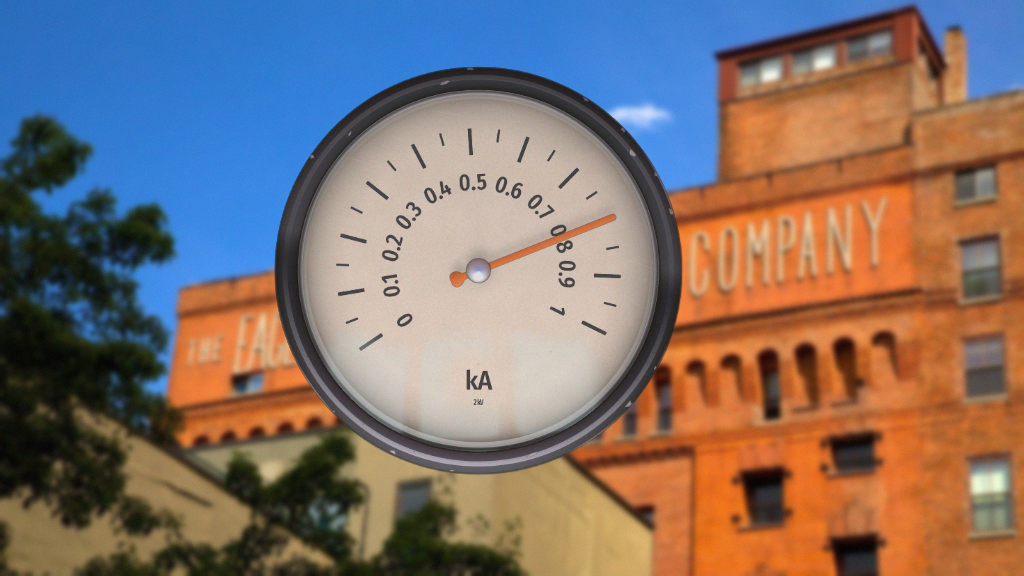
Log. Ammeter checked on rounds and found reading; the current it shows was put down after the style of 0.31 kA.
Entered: 0.8 kA
